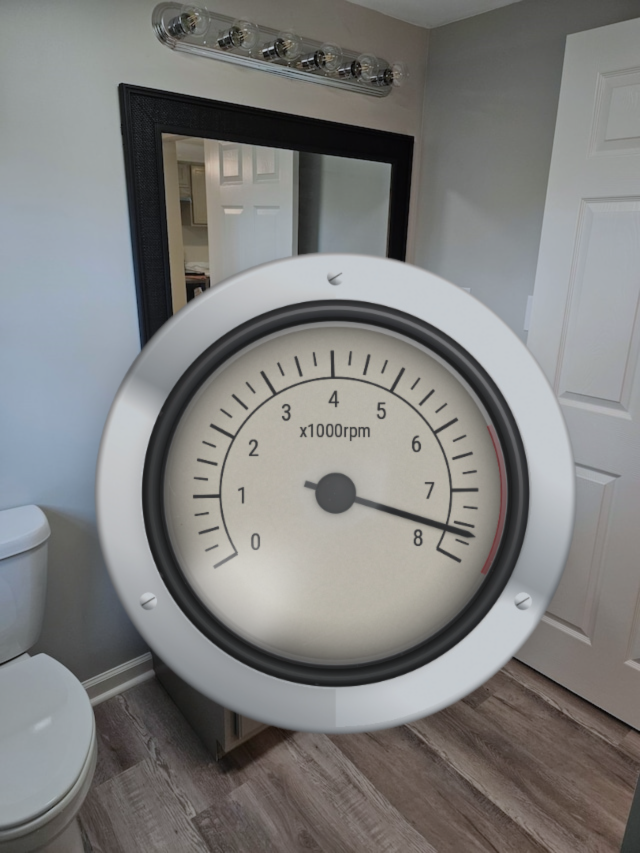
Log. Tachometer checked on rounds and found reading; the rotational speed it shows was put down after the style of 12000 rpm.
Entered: 7625 rpm
